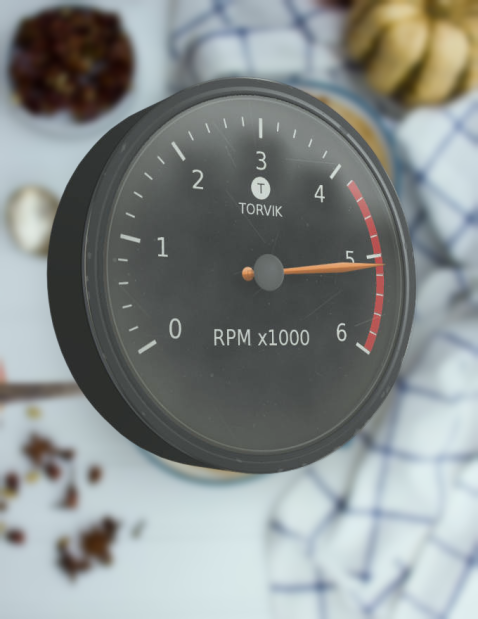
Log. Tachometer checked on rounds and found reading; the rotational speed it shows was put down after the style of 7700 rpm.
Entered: 5100 rpm
